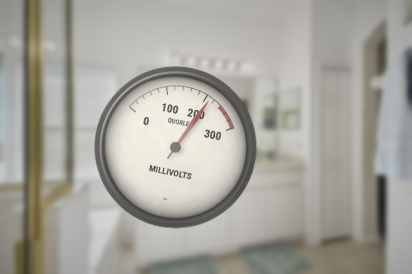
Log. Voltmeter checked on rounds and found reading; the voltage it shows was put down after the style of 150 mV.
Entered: 210 mV
